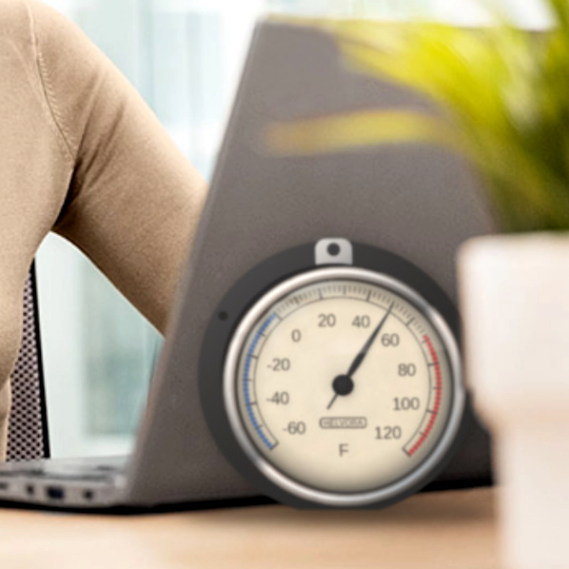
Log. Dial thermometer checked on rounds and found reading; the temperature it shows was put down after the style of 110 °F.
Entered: 50 °F
